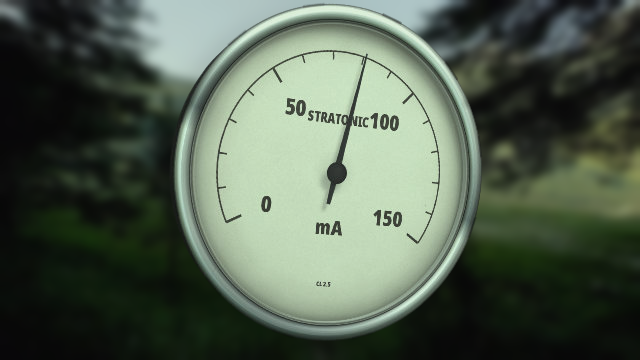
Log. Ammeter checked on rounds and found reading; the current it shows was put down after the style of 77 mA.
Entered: 80 mA
